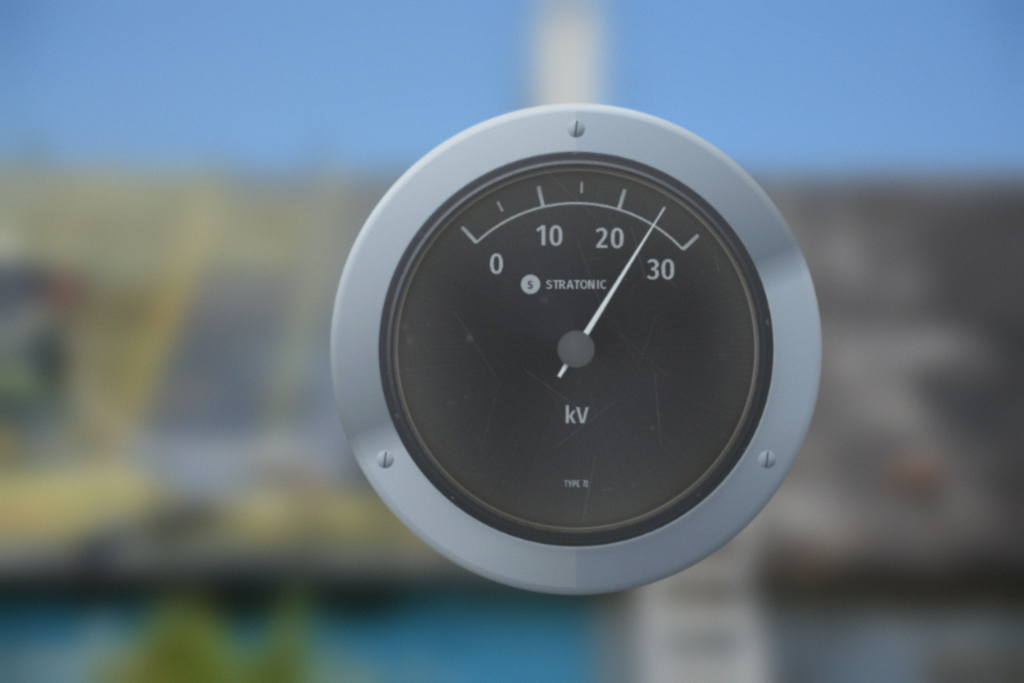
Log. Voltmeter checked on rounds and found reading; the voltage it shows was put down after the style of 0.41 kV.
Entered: 25 kV
